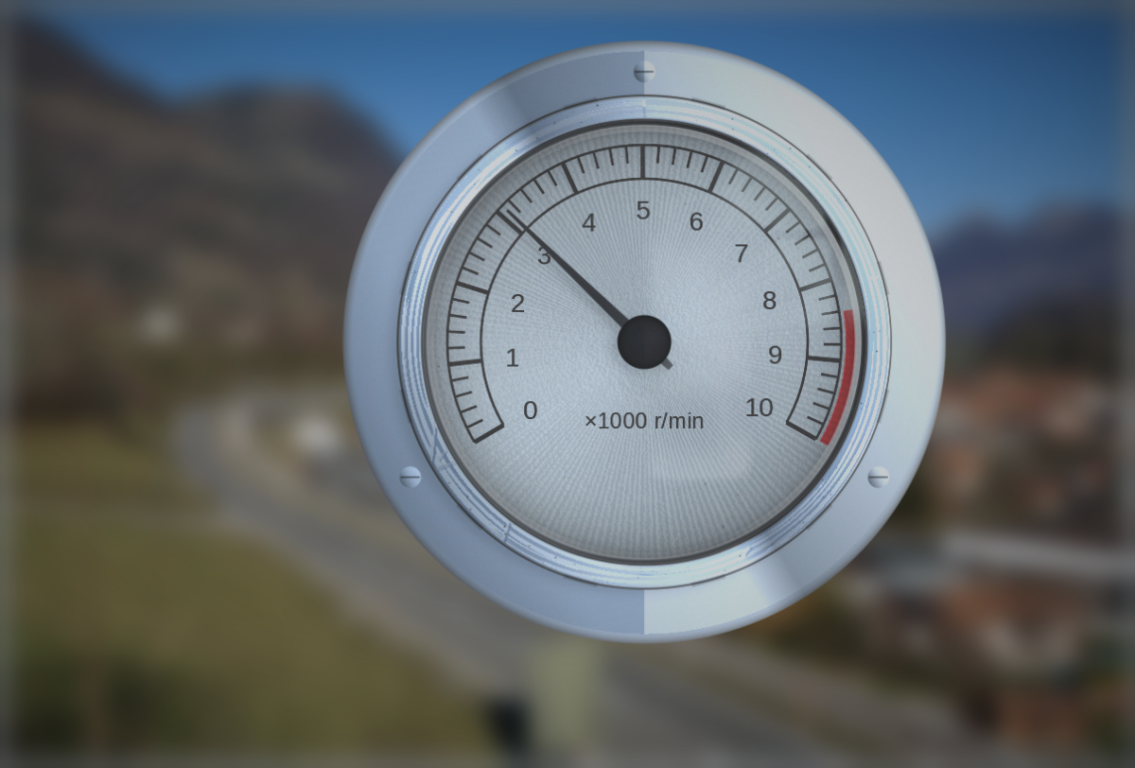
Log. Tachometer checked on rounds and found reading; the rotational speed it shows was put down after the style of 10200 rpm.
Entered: 3100 rpm
